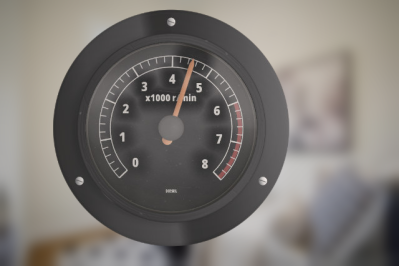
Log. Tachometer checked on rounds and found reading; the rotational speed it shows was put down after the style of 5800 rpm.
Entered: 4500 rpm
